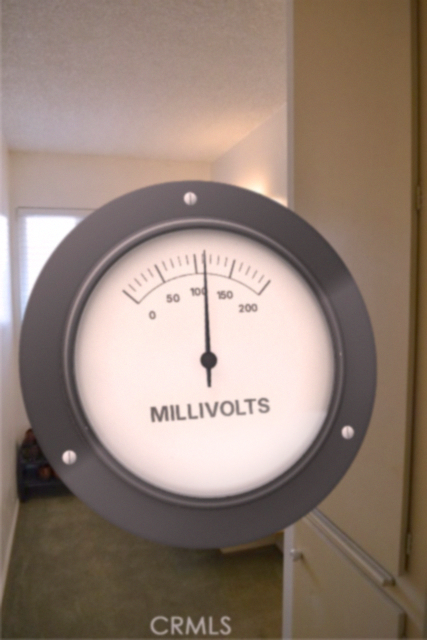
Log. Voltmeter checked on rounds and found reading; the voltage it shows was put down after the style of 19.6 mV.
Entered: 110 mV
